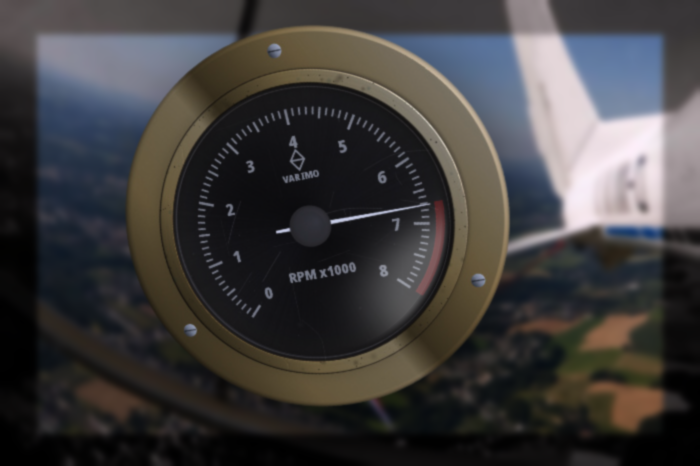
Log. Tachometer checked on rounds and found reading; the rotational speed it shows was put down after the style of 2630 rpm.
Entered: 6700 rpm
